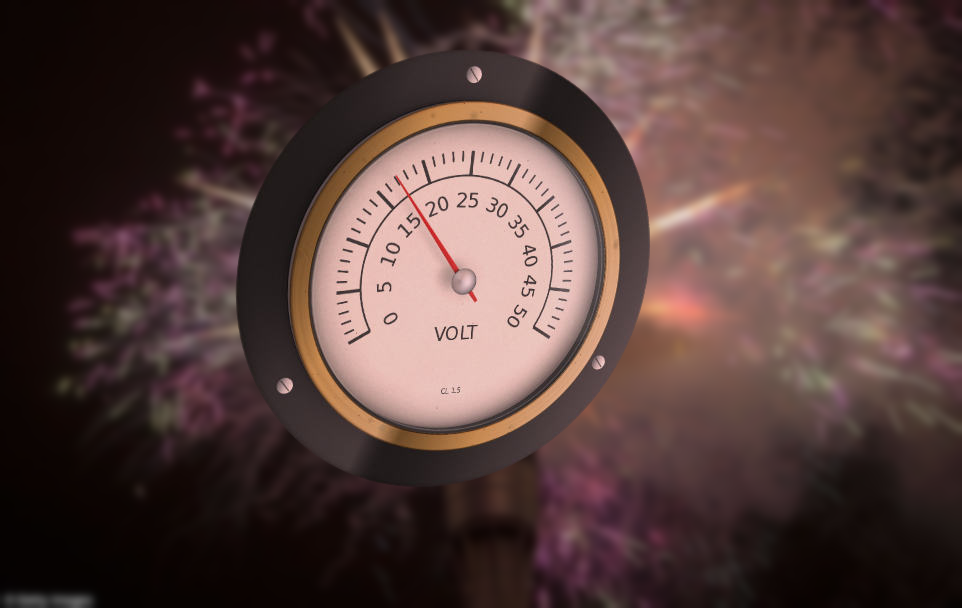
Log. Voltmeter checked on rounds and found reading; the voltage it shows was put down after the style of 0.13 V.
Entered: 17 V
